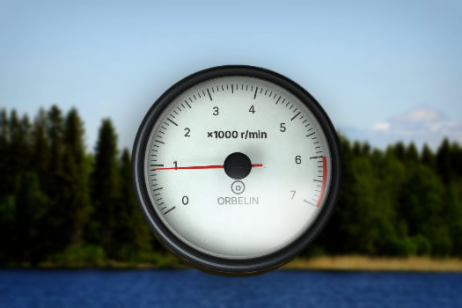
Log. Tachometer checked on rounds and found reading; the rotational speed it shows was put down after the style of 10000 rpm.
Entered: 900 rpm
